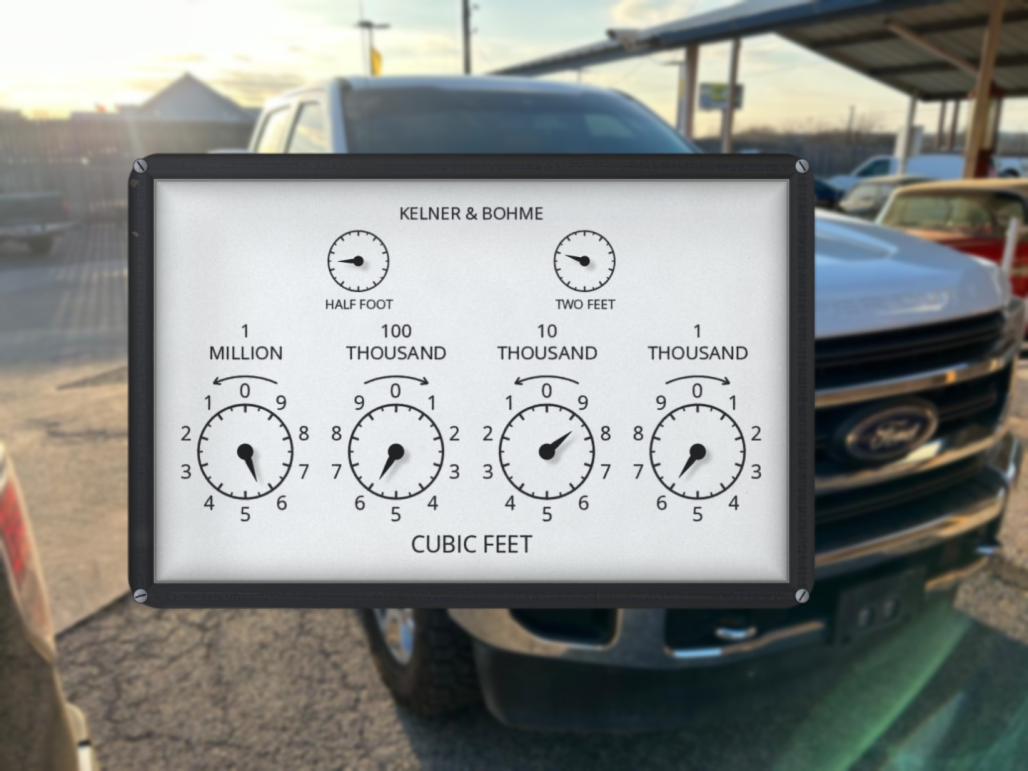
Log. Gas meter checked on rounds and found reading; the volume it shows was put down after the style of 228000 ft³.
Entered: 558600 ft³
